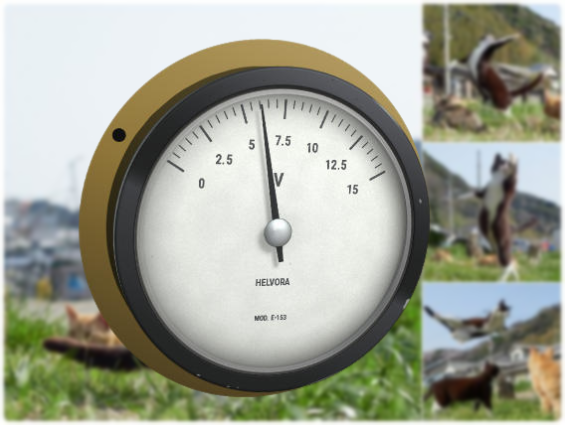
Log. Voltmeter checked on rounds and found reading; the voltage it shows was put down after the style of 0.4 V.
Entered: 6 V
